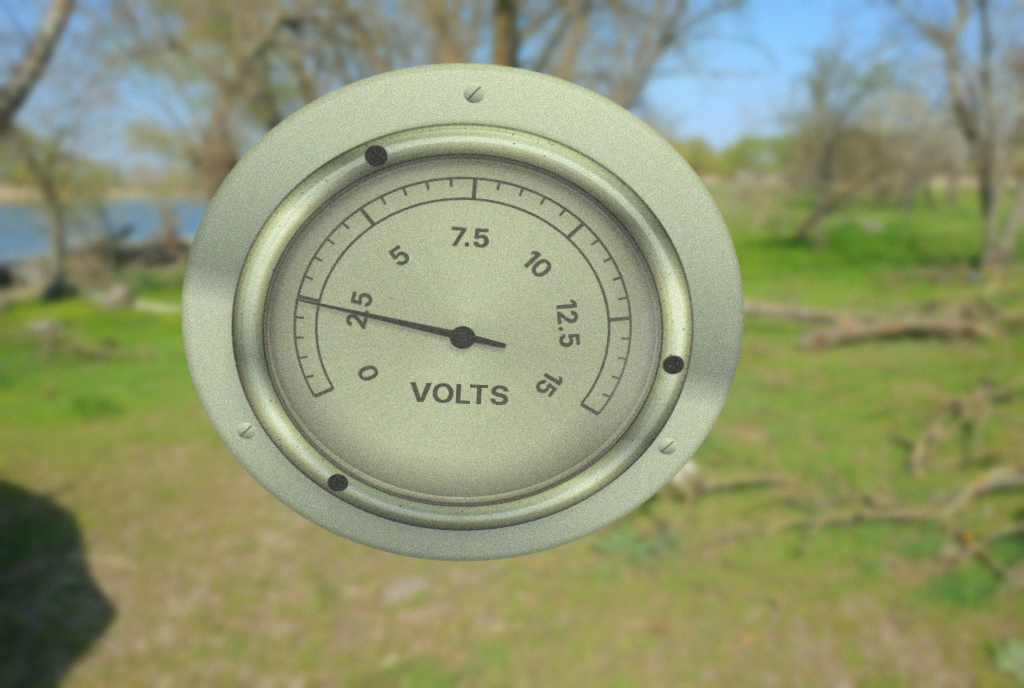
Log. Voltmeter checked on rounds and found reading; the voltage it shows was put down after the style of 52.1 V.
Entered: 2.5 V
